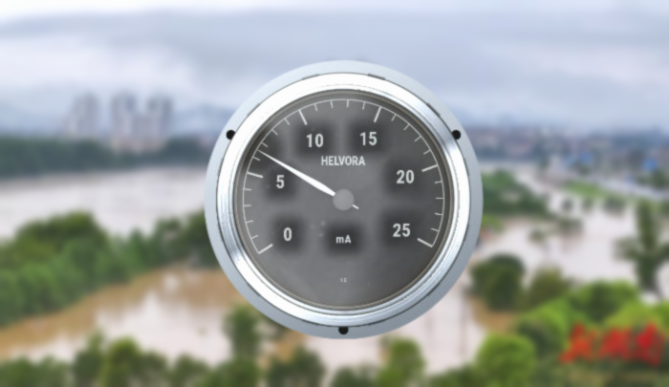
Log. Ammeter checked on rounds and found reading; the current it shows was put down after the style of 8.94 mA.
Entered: 6.5 mA
